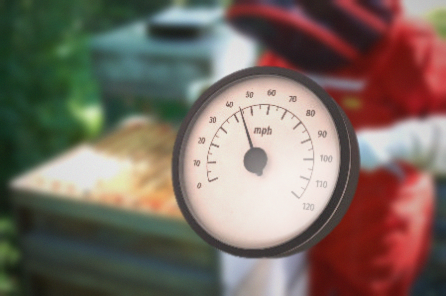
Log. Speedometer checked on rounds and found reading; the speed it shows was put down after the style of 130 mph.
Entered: 45 mph
